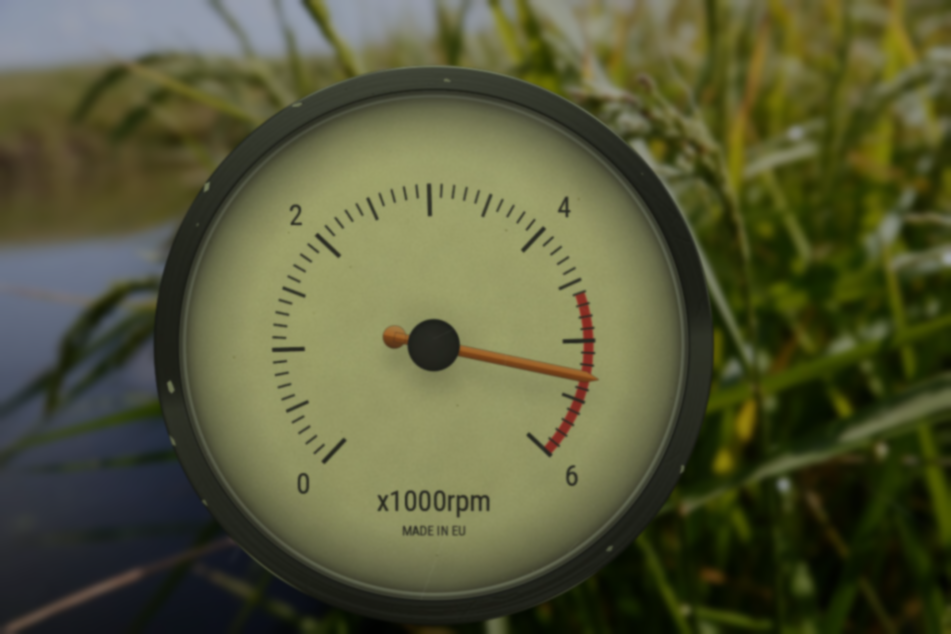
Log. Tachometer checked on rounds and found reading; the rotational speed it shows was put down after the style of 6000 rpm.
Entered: 5300 rpm
